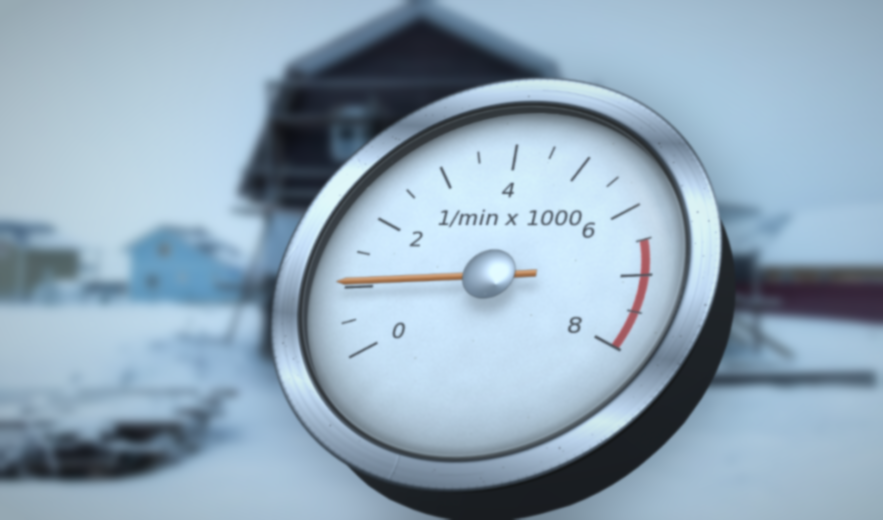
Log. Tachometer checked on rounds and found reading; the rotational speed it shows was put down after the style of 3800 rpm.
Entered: 1000 rpm
